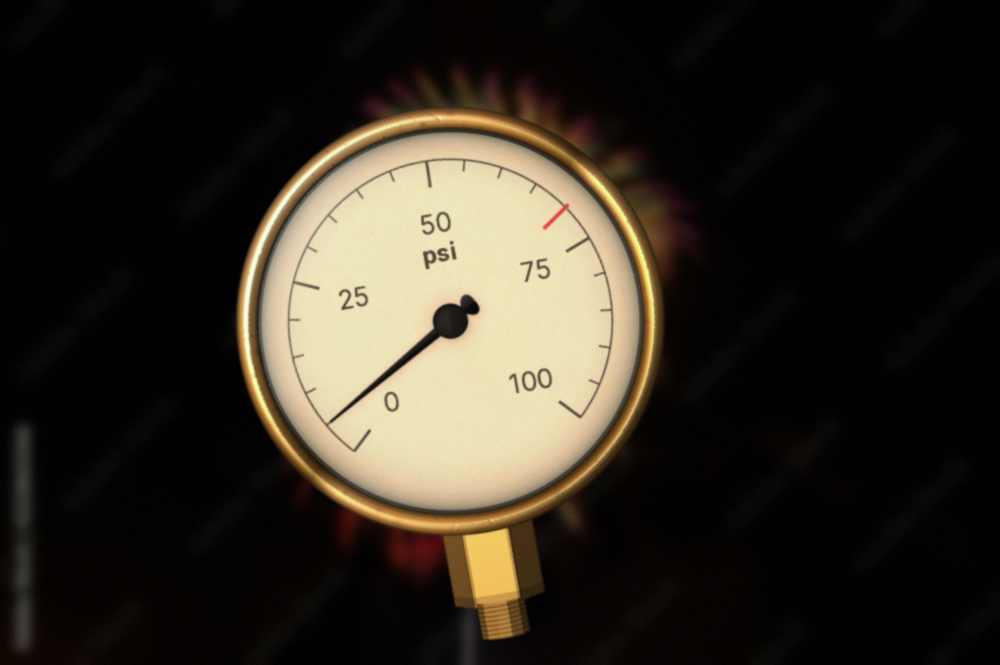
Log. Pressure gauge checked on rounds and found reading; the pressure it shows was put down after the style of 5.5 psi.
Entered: 5 psi
